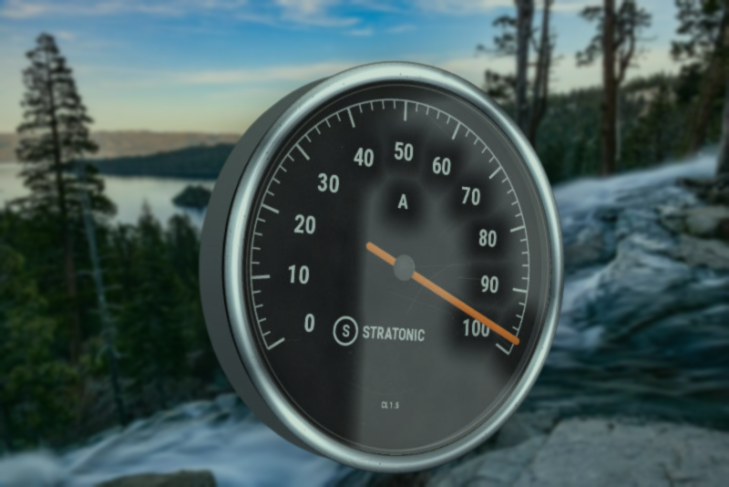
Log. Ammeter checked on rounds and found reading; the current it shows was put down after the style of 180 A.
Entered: 98 A
